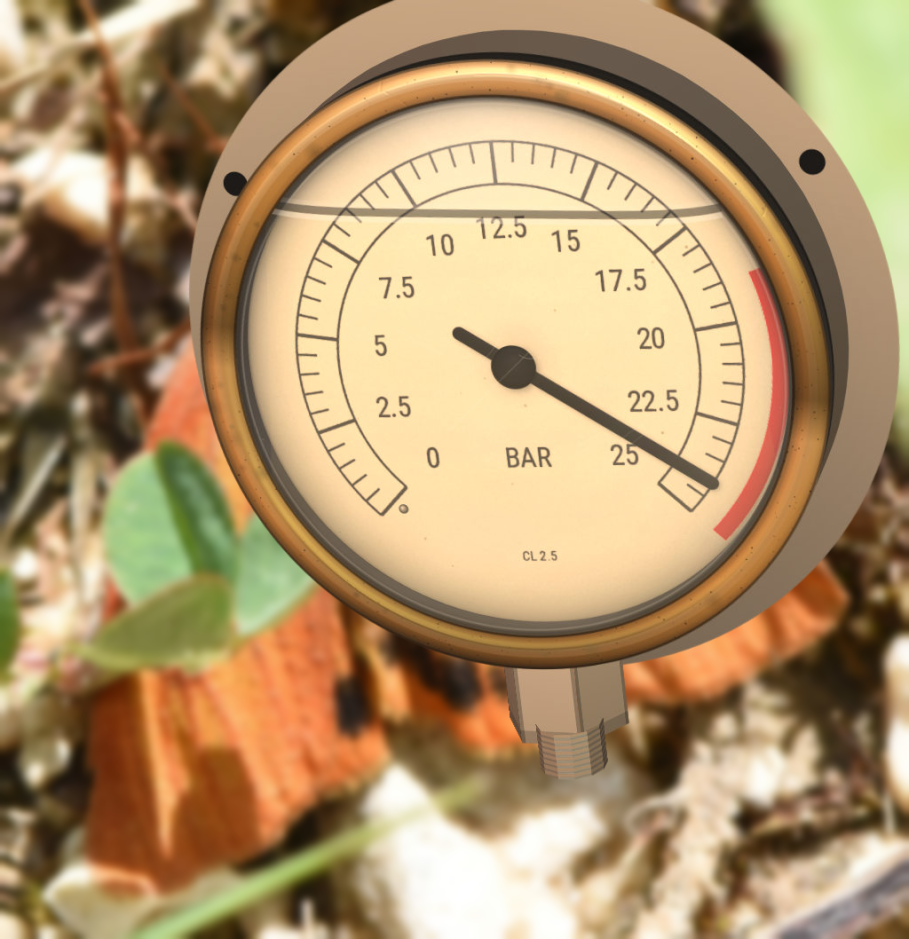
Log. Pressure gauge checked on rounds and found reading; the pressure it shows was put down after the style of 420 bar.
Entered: 24 bar
